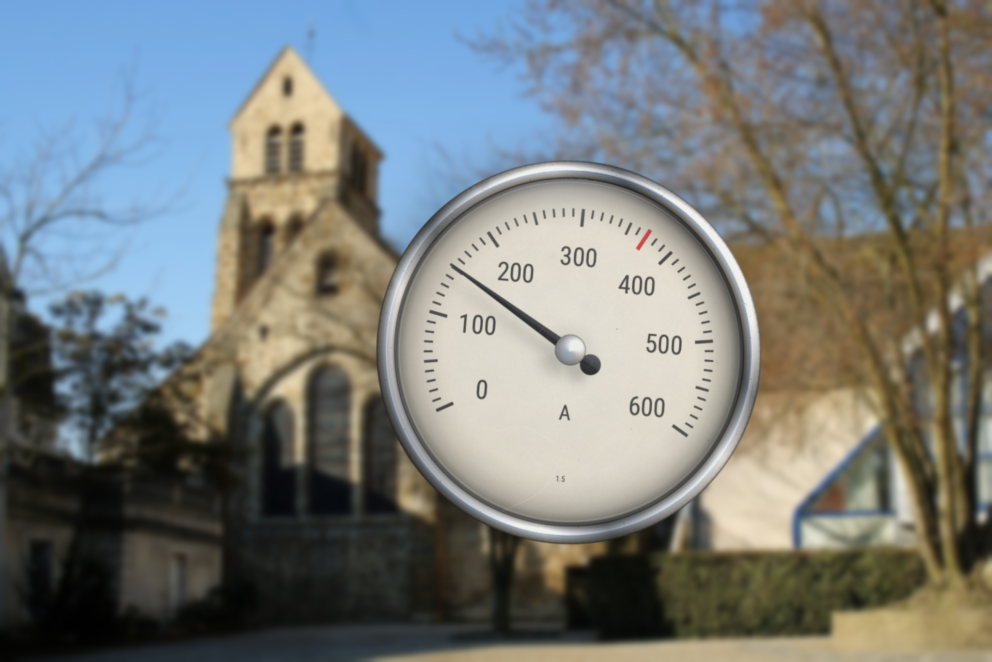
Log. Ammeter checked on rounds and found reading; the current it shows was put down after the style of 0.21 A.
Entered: 150 A
